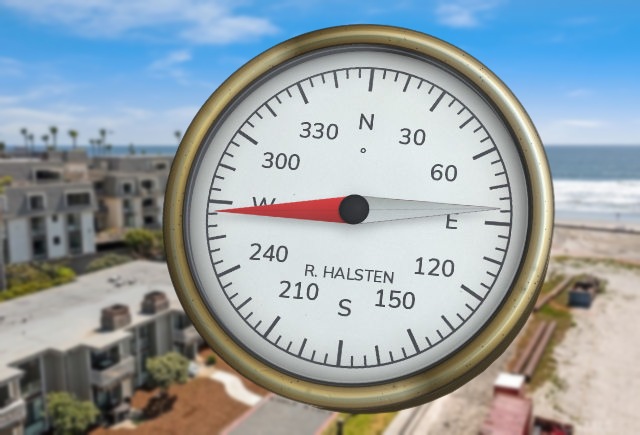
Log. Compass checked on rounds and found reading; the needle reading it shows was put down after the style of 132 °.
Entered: 265 °
